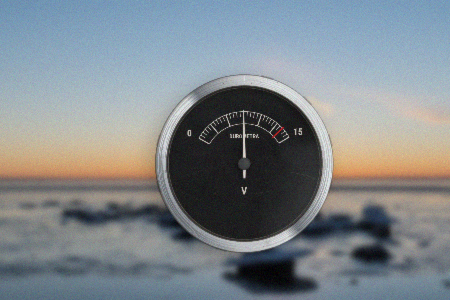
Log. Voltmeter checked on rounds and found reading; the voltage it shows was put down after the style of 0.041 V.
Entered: 7.5 V
